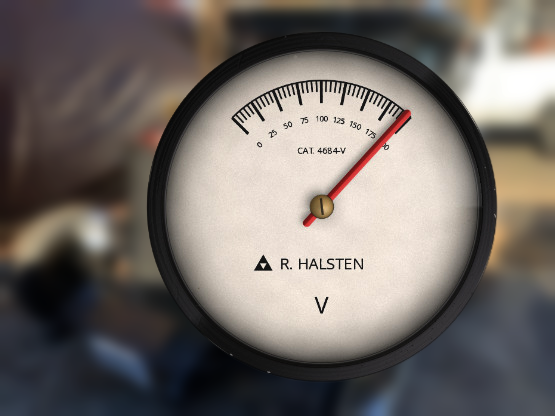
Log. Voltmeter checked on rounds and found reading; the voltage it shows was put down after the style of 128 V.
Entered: 195 V
